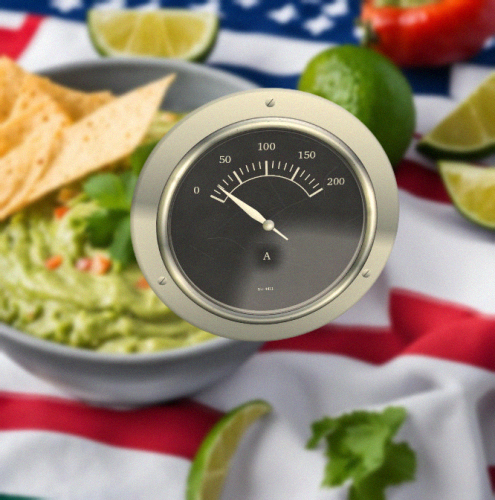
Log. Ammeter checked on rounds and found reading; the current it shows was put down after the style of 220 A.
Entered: 20 A
